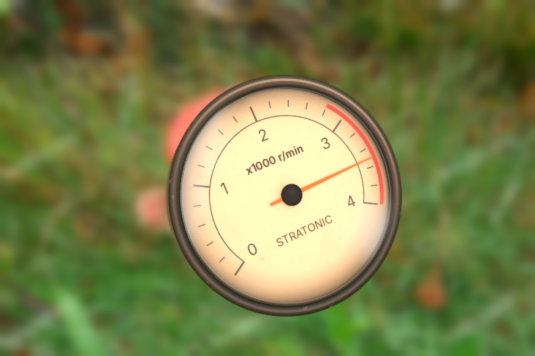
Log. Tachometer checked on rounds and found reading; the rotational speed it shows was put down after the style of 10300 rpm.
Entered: 3500 rpm
